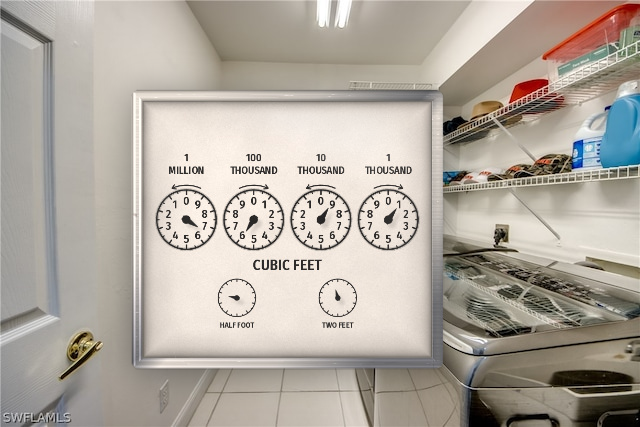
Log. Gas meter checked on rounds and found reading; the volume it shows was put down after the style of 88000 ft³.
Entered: 659100 ft³
